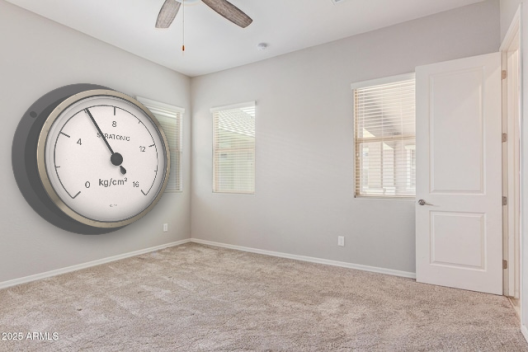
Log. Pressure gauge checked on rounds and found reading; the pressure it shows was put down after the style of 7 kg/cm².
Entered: 6 kg/cm²
